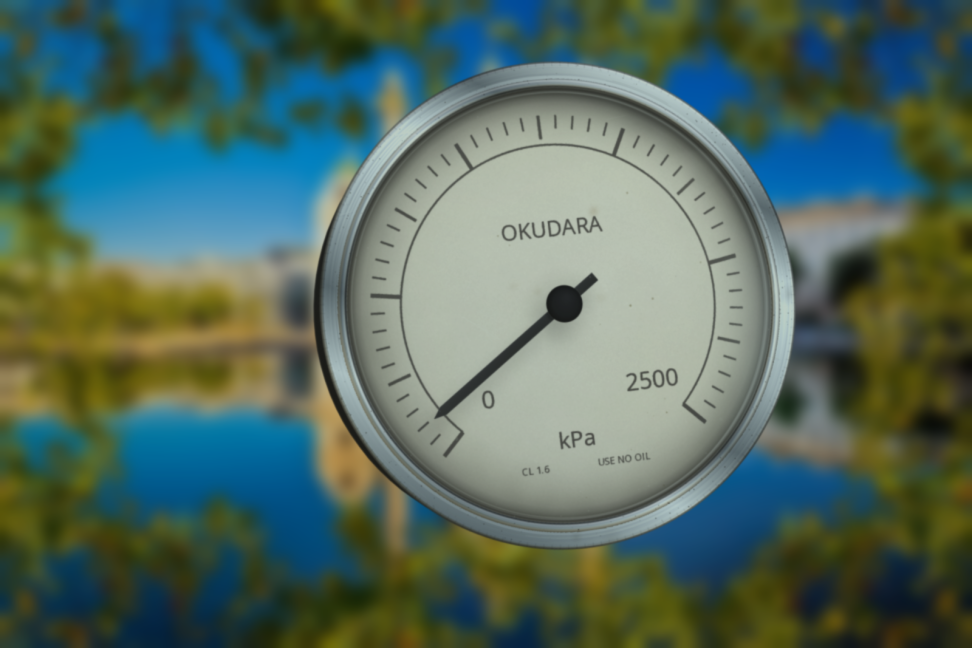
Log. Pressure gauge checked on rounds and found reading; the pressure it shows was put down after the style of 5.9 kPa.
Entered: 100 kPa
